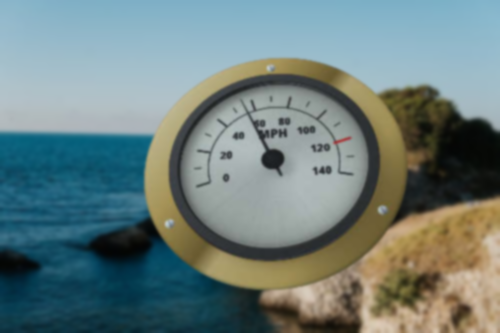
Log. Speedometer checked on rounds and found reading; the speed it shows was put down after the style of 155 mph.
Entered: 55 mph
